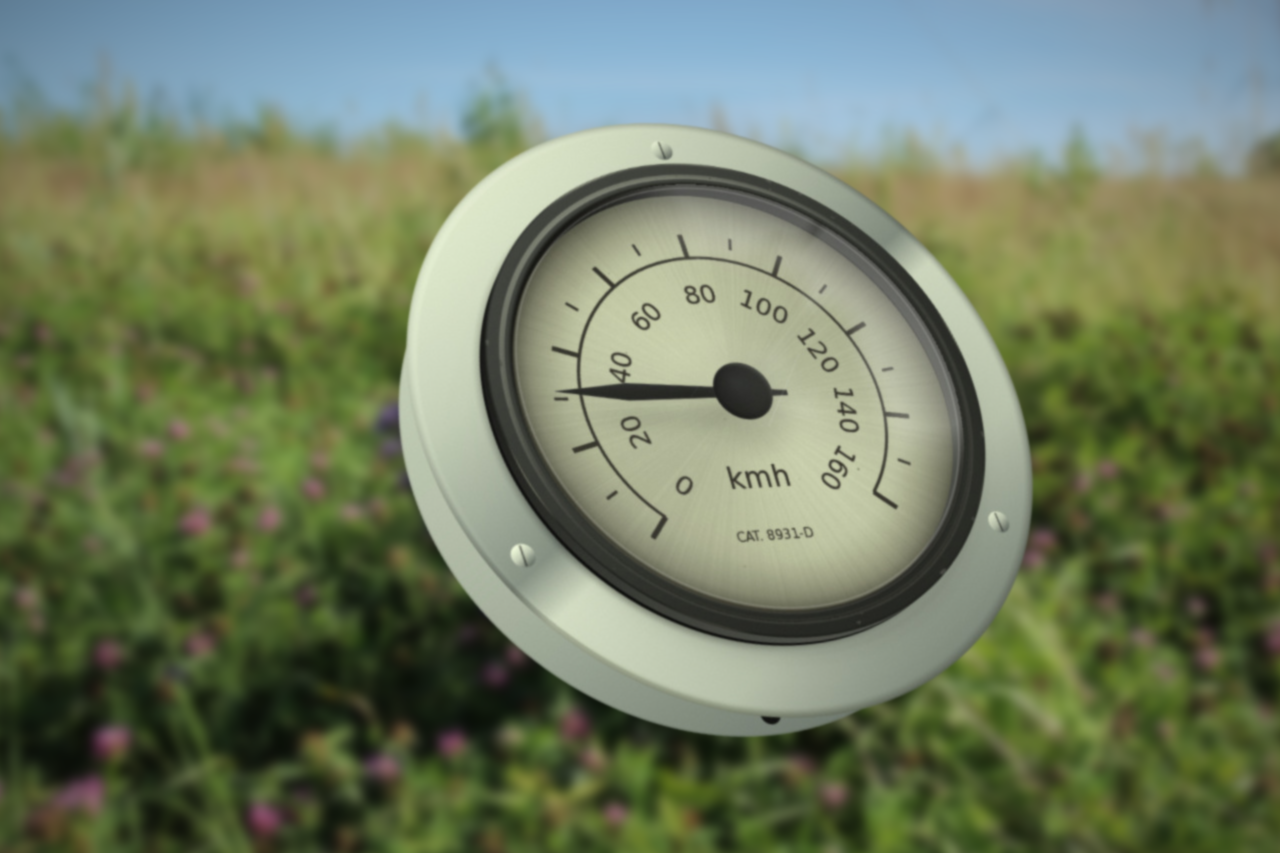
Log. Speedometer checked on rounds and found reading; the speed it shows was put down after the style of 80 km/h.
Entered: 30 km/h
